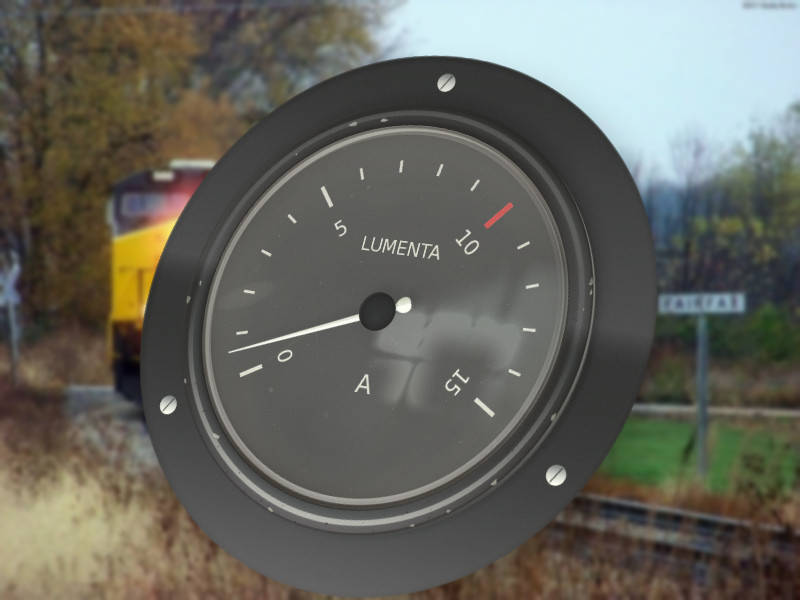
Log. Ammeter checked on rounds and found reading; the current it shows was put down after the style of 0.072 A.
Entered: 0.5 A
